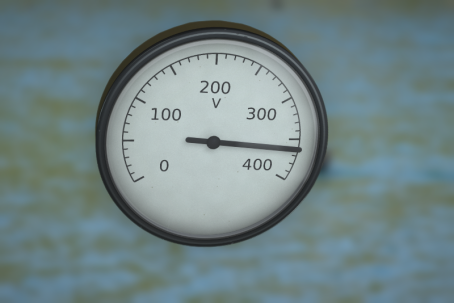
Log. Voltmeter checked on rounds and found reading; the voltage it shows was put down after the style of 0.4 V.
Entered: 360 V
